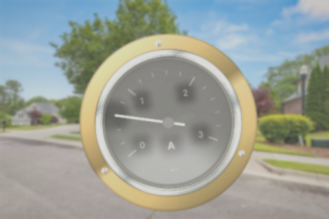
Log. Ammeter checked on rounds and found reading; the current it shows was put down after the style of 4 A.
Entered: 0.6 A
